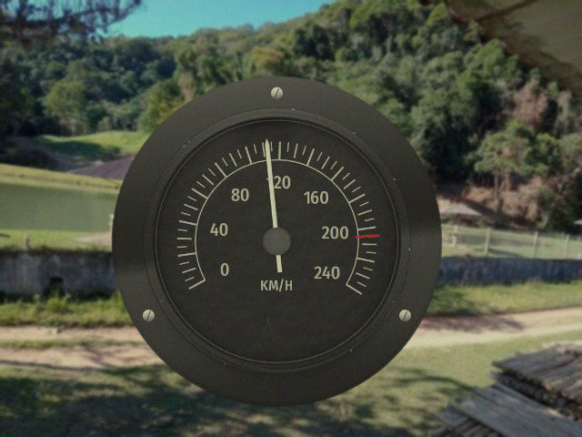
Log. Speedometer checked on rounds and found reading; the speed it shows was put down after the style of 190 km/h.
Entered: 112.5 km/h
